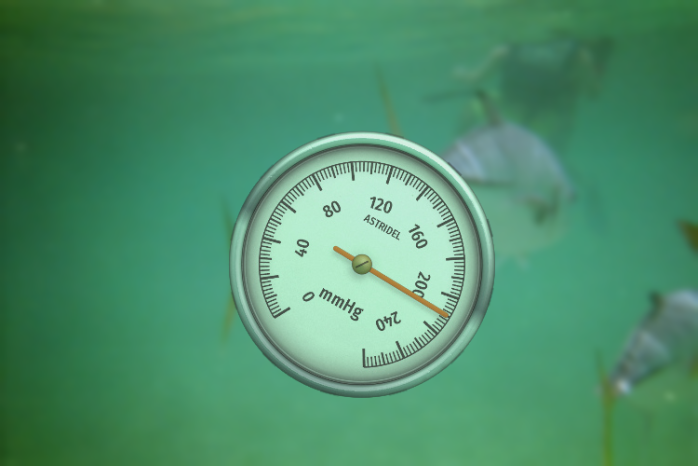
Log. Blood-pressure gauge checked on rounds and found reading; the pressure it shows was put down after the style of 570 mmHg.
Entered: 210 mmHg
